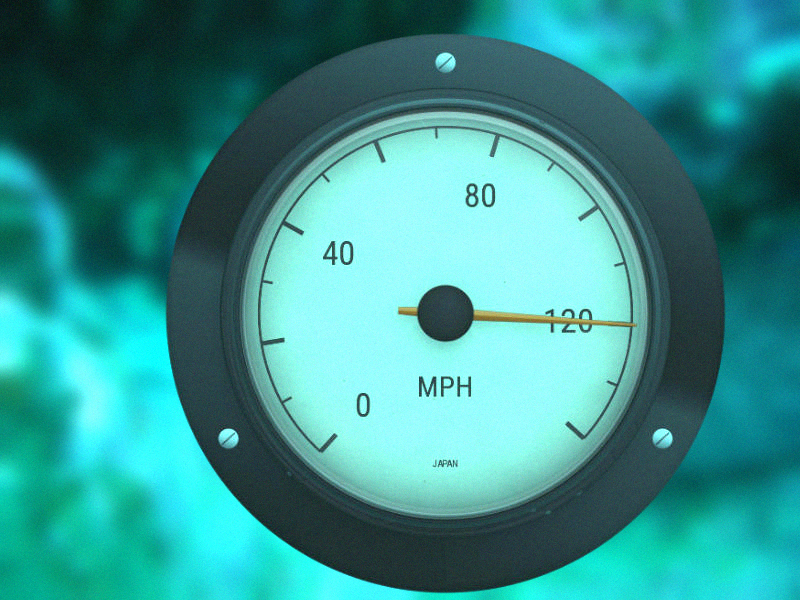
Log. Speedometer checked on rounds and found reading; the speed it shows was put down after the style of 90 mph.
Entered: 120 mph
